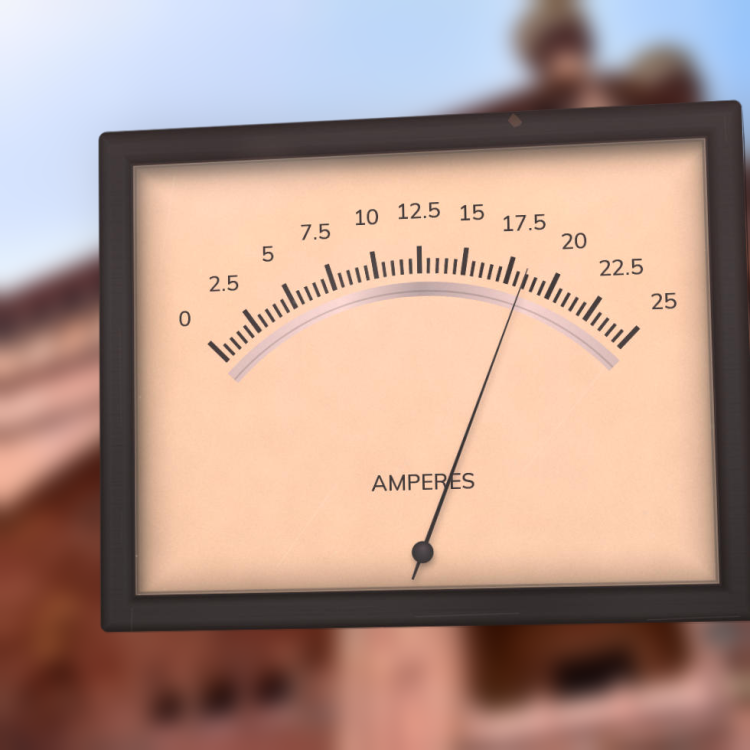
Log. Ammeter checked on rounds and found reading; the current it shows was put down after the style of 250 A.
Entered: 18.5 A
